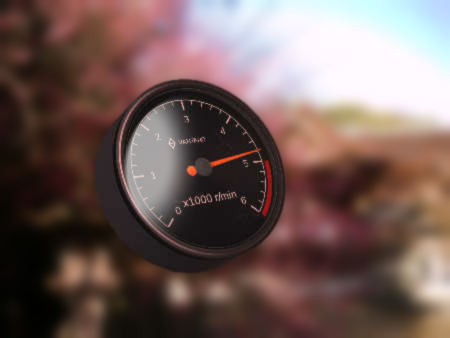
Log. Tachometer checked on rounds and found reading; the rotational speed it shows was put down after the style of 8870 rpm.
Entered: 4800 rpm
